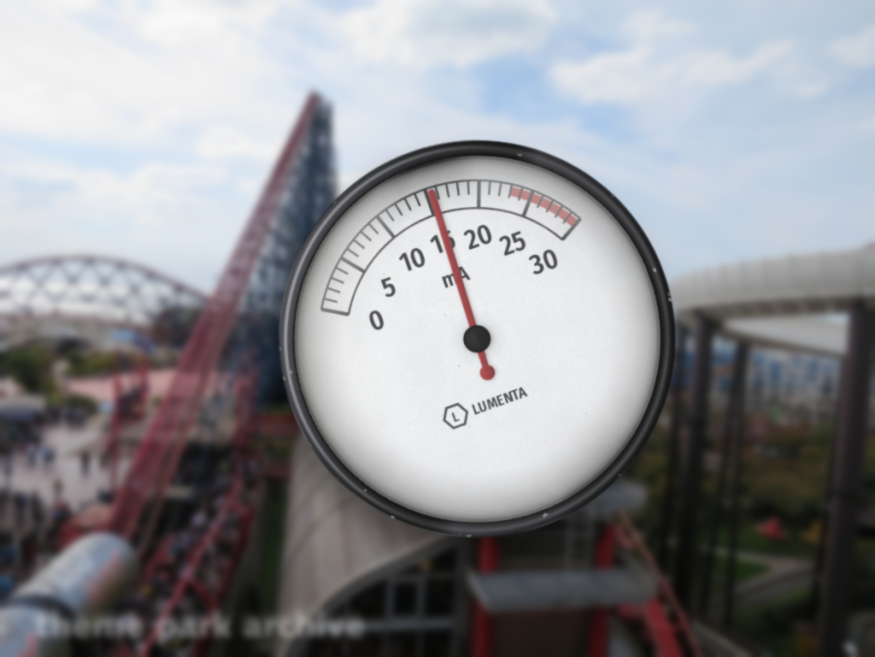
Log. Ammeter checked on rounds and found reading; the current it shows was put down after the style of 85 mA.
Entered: 15.5 mA
